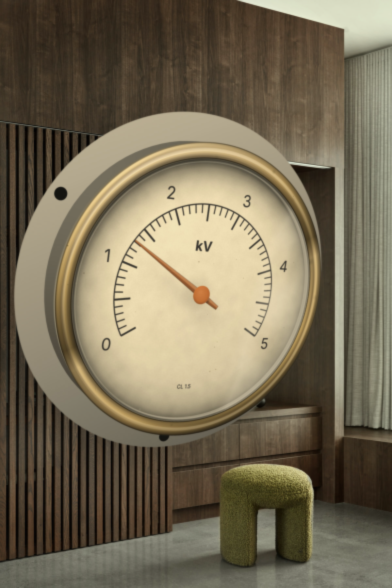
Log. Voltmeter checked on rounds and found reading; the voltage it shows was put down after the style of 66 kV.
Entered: 1.3 kV
